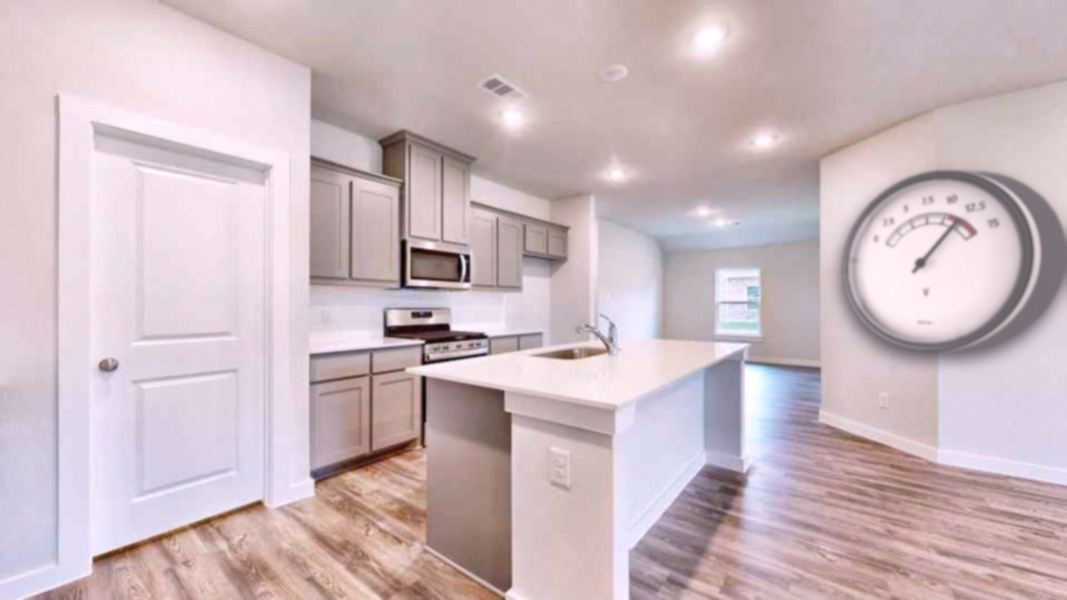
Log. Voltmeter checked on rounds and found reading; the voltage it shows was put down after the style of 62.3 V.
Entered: 12.5 V
